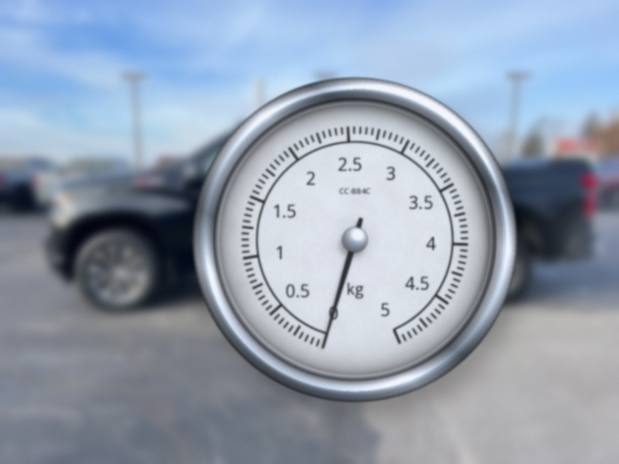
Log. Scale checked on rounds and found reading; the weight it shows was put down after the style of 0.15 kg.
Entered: 0 kg
